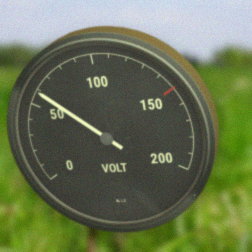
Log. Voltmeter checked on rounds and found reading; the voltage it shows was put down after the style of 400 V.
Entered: 60 V
